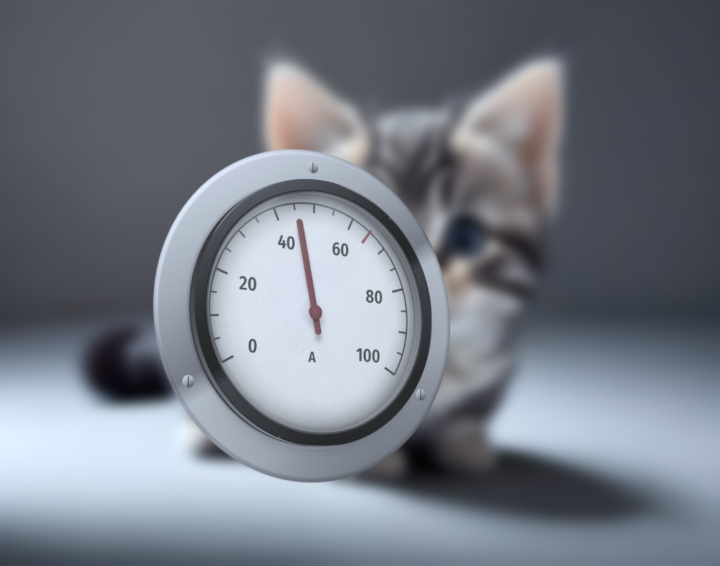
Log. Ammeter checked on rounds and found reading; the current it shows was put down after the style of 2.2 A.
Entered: 45 A
